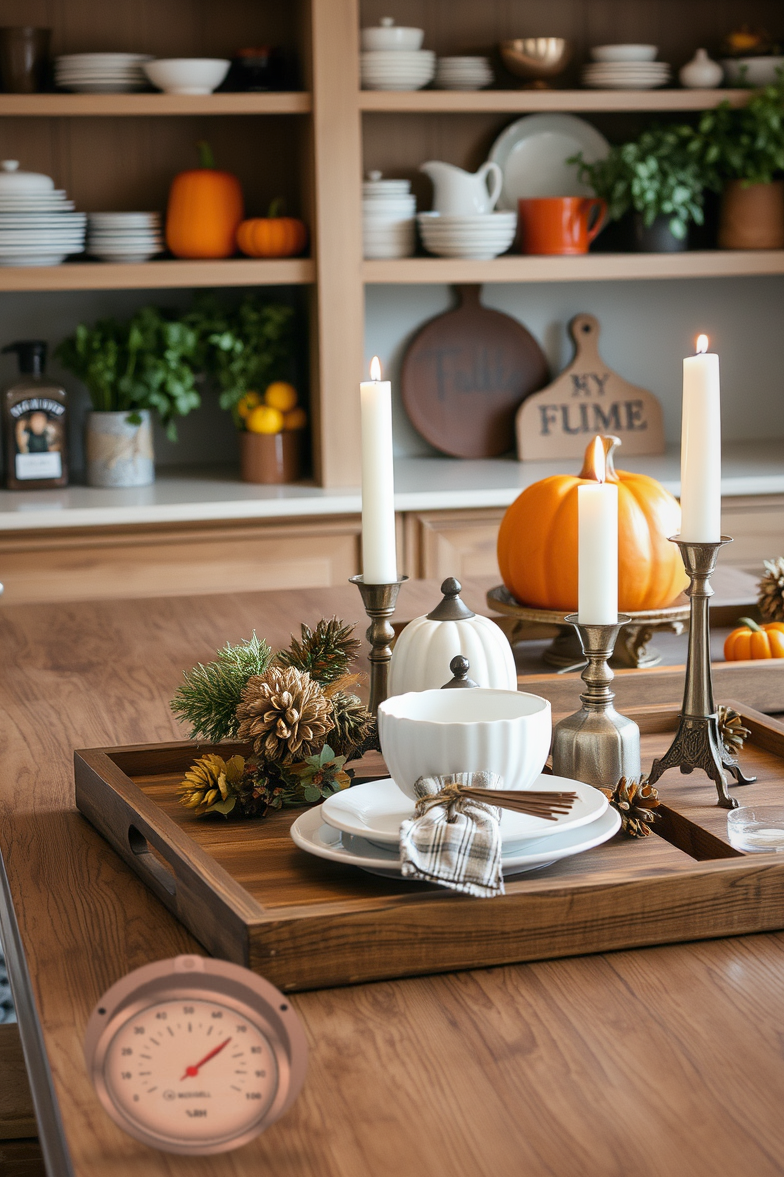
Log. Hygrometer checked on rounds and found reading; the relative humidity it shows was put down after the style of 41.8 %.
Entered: 70 %
